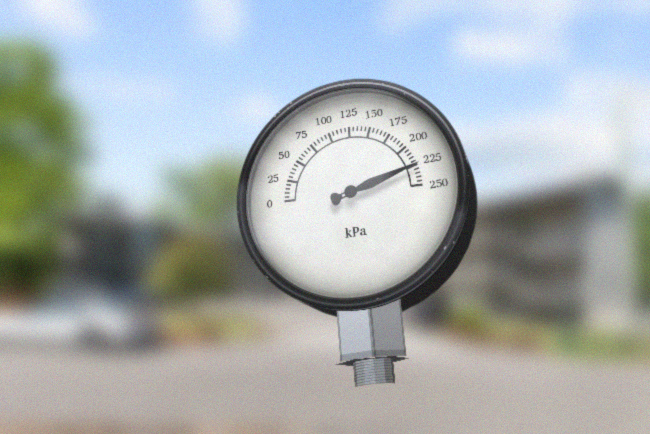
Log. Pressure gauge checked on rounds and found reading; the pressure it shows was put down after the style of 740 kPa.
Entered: 225 kPa
